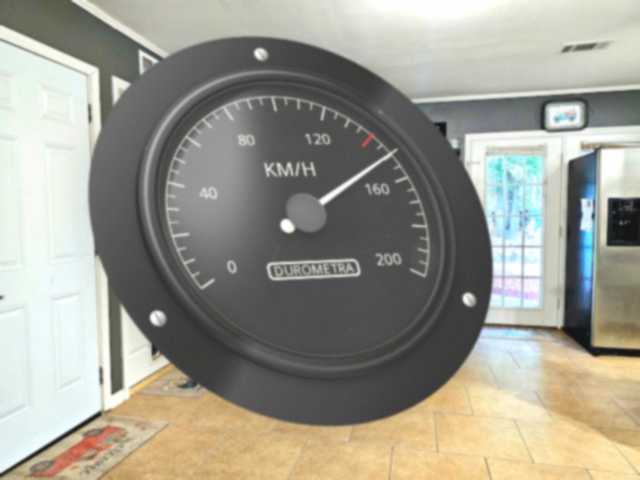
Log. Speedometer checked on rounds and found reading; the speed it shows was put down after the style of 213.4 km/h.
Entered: 150 km/h
